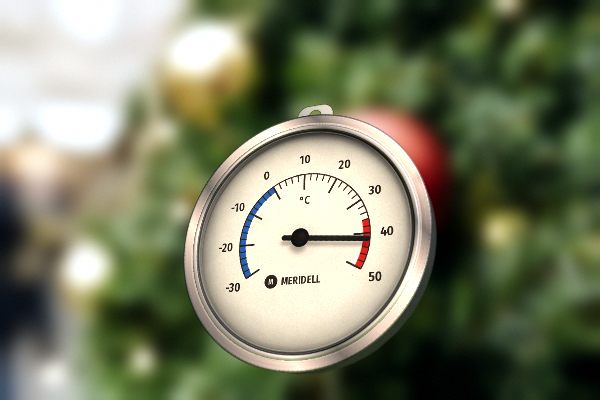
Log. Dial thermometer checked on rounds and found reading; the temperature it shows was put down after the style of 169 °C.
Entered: 42 °C
